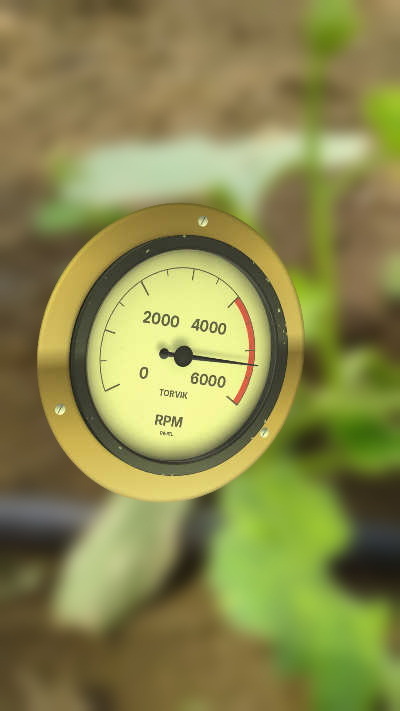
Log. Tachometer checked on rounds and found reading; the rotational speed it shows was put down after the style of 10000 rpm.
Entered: 5250 rpm
